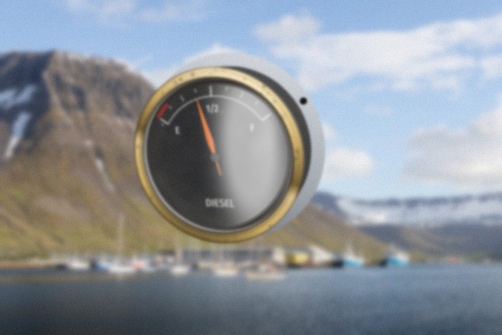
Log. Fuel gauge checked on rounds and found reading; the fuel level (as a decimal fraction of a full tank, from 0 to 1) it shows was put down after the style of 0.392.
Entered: 0.375
